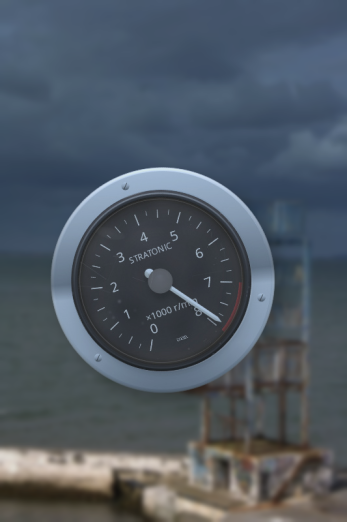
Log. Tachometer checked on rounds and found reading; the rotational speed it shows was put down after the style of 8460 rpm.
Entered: 7875 rpm
